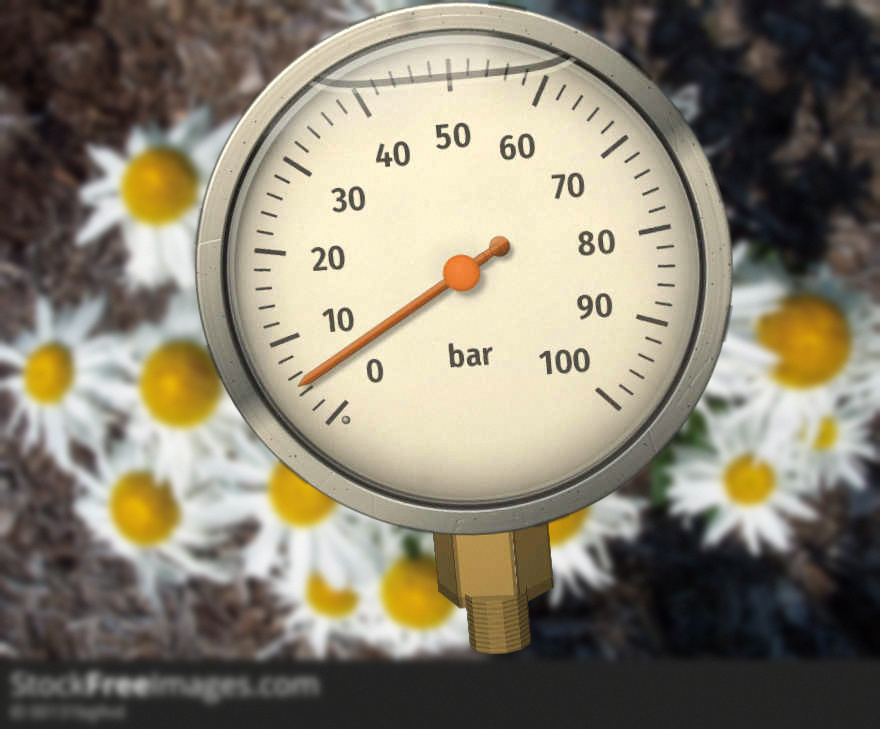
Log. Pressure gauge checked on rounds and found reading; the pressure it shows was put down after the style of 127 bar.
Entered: 5 bar
